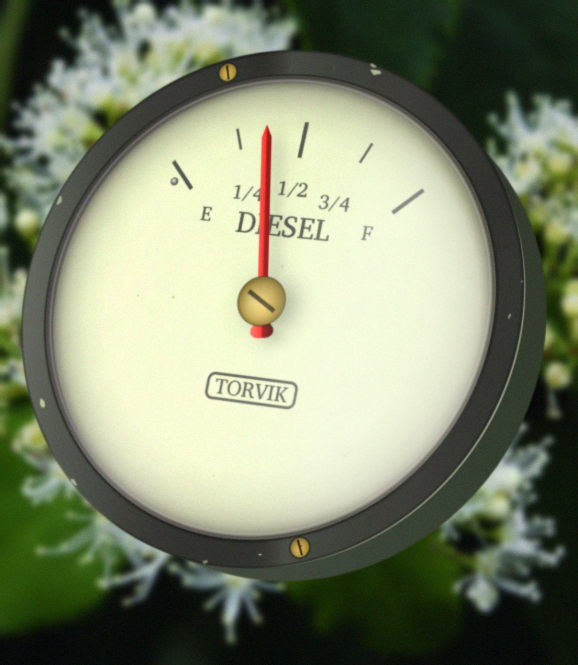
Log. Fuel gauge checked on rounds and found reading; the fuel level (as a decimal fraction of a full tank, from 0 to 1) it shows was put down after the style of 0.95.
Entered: 0.375
